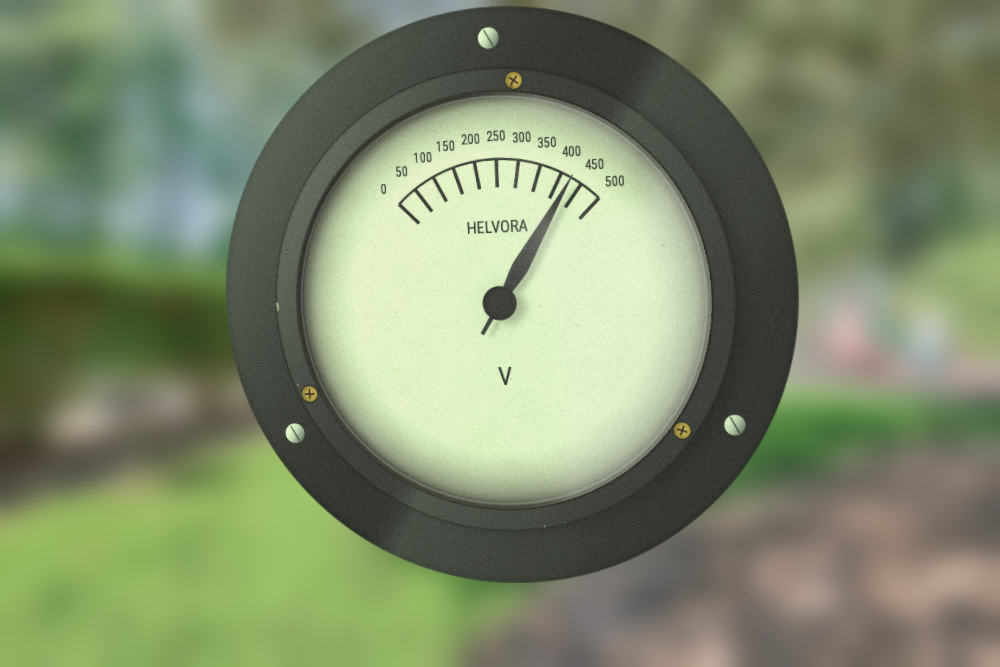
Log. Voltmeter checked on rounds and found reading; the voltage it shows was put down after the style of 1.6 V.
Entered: 425 V
